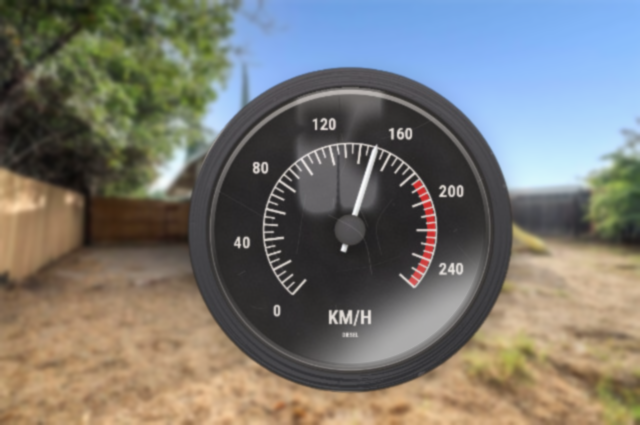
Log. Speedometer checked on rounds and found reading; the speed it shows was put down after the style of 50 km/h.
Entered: 150 km/h
